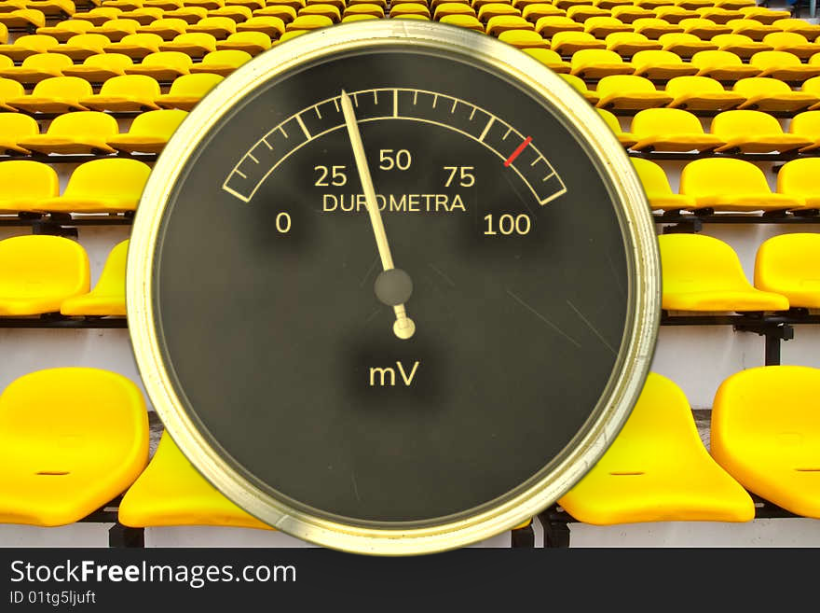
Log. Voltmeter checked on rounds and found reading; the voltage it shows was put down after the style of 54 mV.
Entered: 37.5 mV
